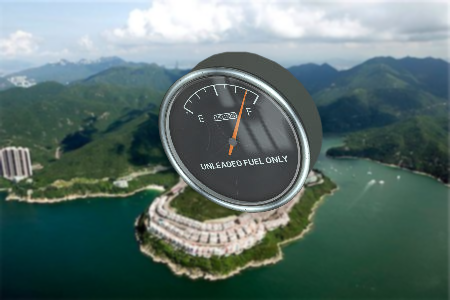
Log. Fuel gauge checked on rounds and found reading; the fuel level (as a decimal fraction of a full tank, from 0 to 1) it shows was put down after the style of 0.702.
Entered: 0.875
